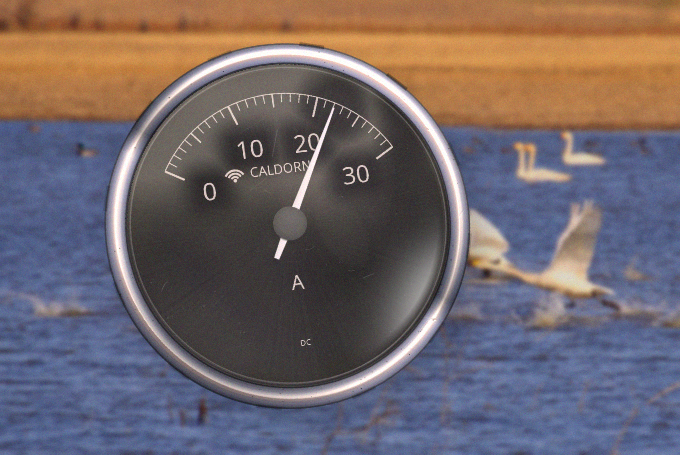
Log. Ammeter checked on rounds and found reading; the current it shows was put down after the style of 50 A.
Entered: 22 A
